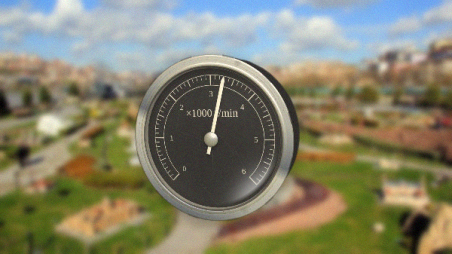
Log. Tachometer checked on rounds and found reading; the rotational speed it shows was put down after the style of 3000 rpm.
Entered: 3300 rpm
